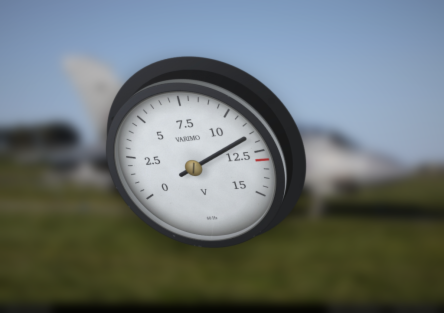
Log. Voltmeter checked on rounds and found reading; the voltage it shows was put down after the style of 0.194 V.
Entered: 11.5 V
